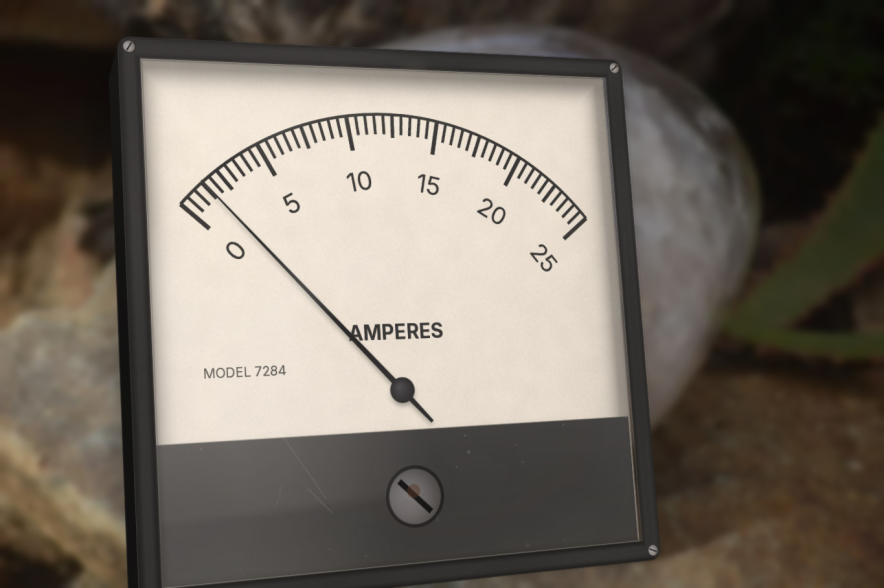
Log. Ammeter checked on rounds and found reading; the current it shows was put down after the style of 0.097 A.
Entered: 1.5 A
